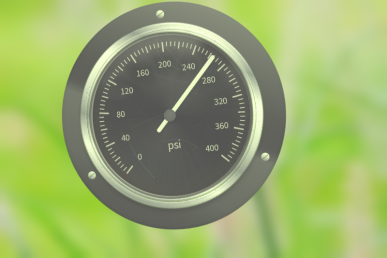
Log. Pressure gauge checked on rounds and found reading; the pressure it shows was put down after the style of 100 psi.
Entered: 265 psi
